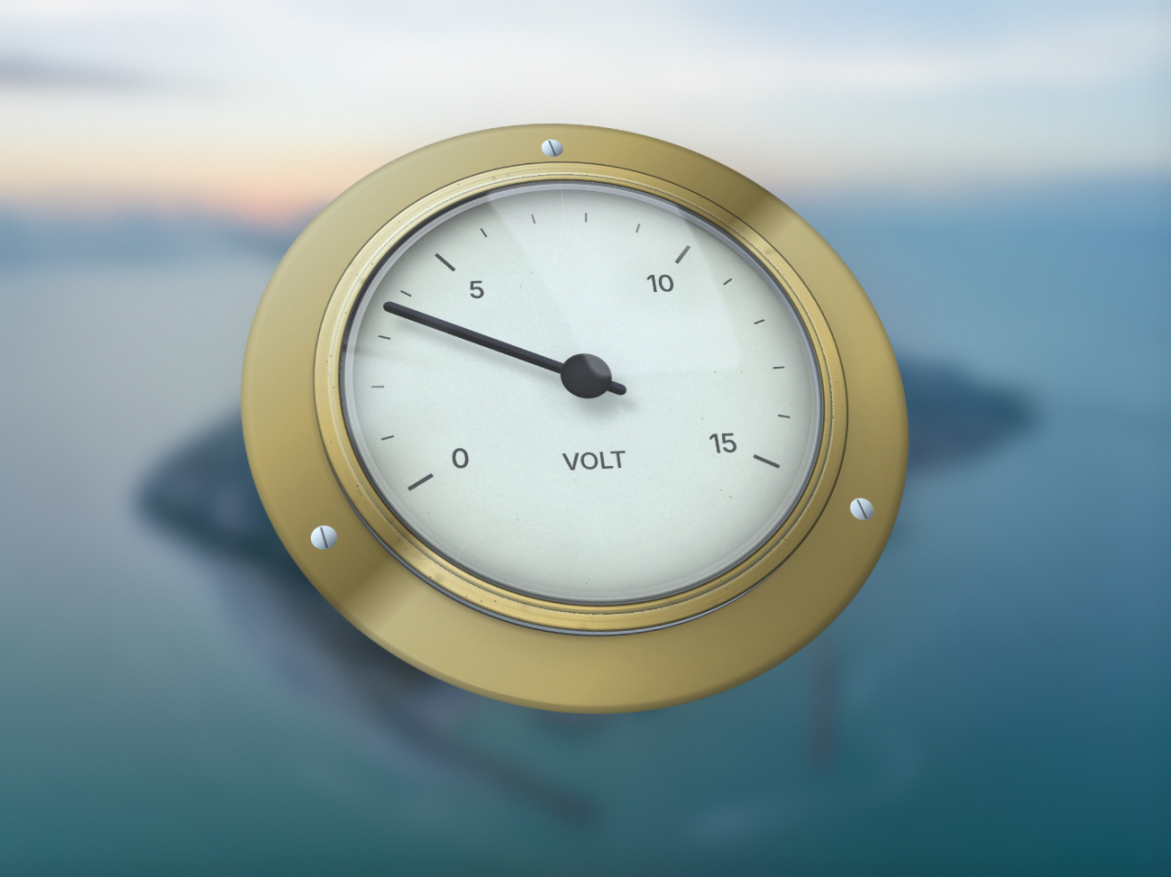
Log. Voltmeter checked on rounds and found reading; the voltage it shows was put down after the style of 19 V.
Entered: 3.5 V
